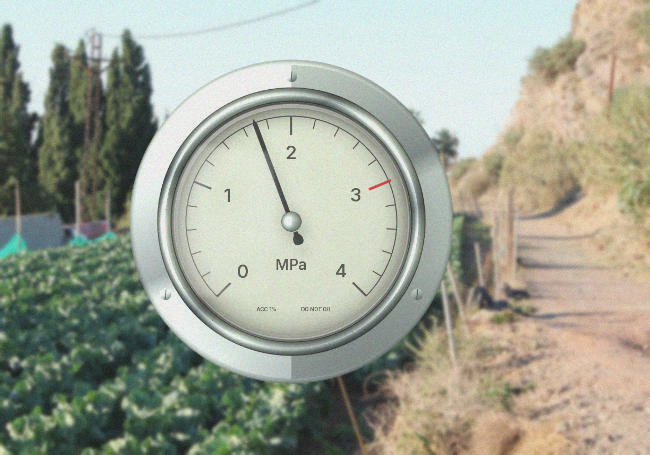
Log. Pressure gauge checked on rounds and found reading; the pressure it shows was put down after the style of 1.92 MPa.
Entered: 1.7 MPa
